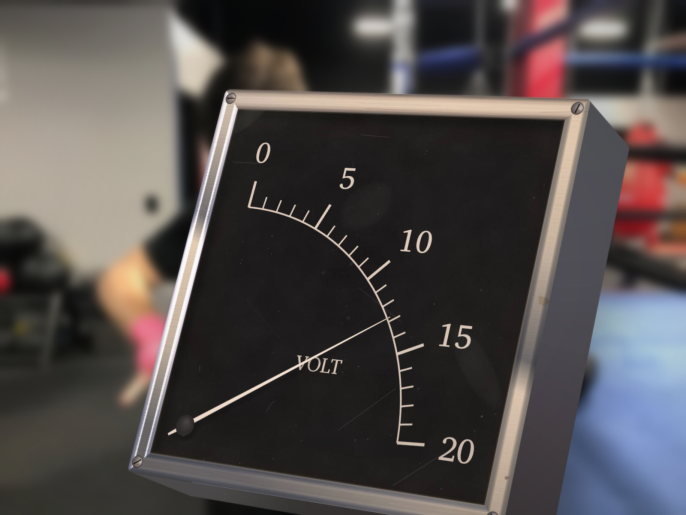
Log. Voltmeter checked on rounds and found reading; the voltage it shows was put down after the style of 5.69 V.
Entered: 13 V
